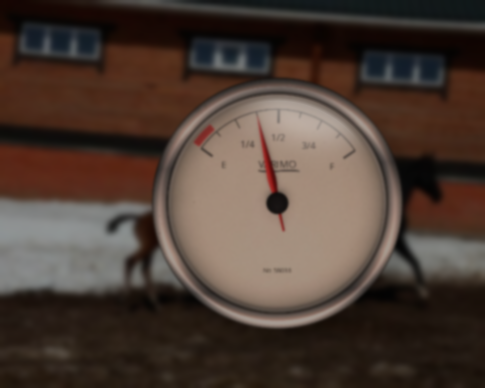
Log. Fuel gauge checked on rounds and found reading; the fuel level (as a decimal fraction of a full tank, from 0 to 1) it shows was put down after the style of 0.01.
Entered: 0.375
